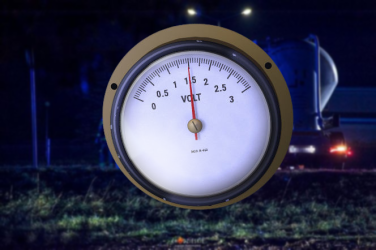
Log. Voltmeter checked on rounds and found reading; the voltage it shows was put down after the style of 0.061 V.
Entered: 1.5 V
